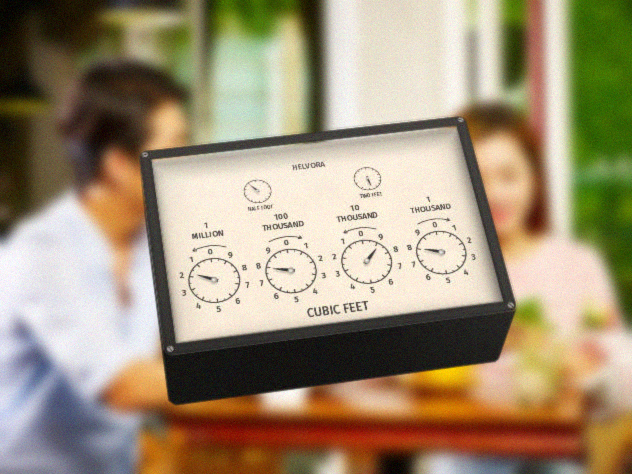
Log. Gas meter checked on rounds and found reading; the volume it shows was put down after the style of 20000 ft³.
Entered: 178800 ft³
